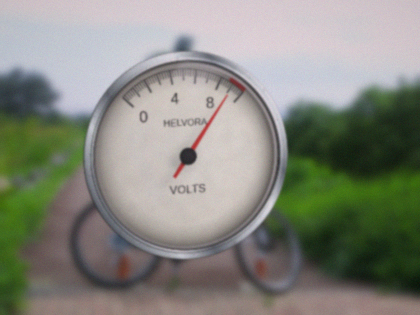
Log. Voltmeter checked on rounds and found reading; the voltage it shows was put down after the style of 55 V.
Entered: 9 V
